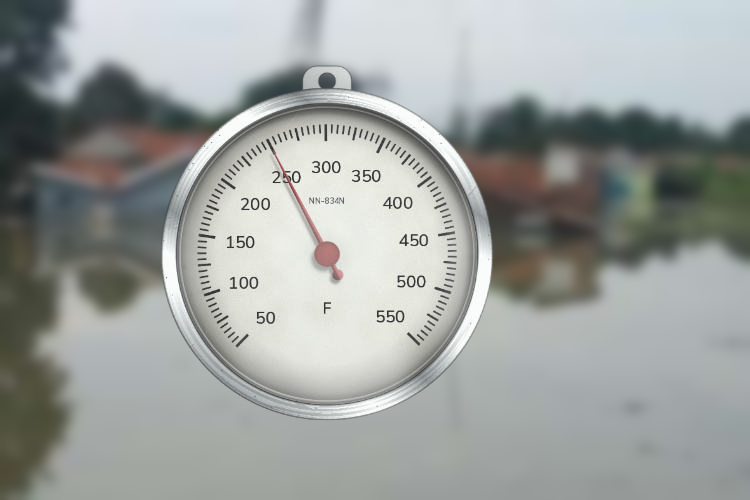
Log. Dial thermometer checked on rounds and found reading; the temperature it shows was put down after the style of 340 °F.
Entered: 250 °F
